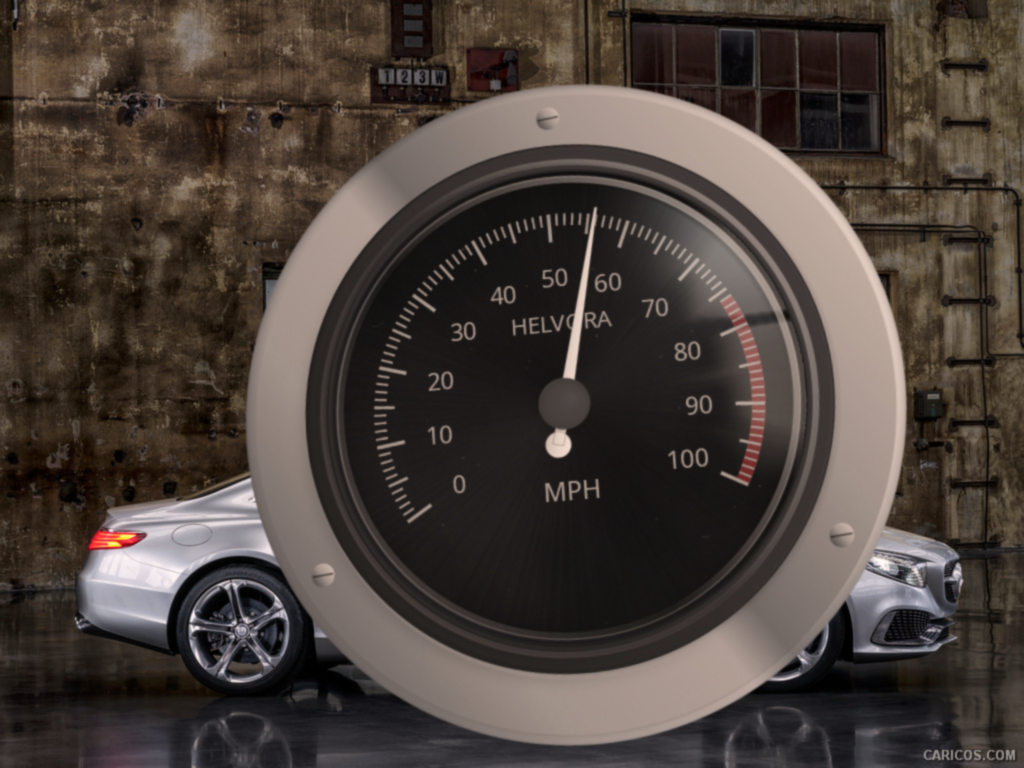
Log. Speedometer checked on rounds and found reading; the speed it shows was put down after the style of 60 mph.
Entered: 56 mph
